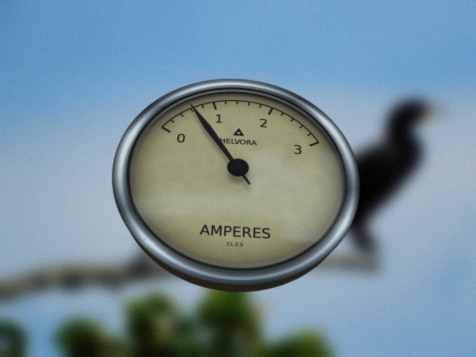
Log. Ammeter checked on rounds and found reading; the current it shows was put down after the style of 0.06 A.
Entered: 0.6 A
